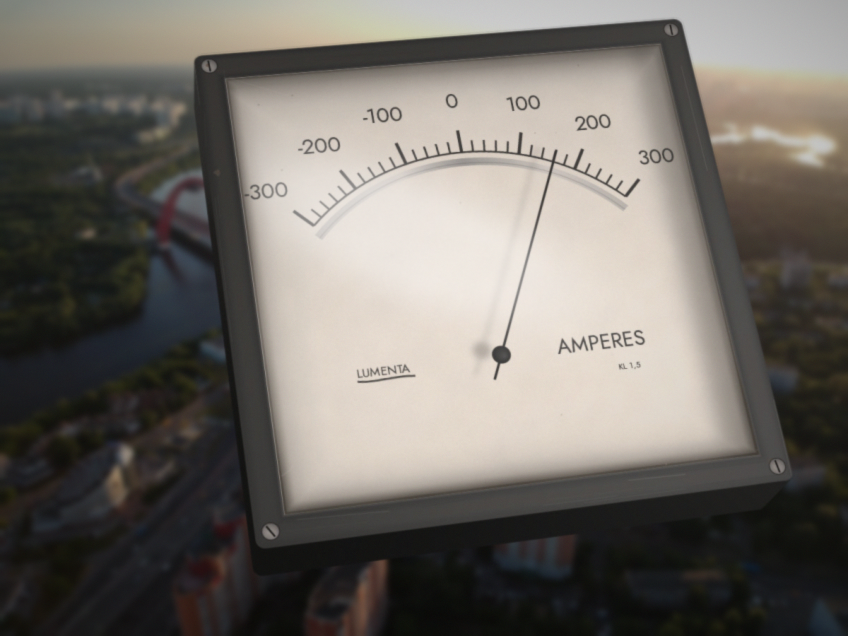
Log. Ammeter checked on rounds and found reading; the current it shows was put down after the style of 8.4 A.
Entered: 160 A
